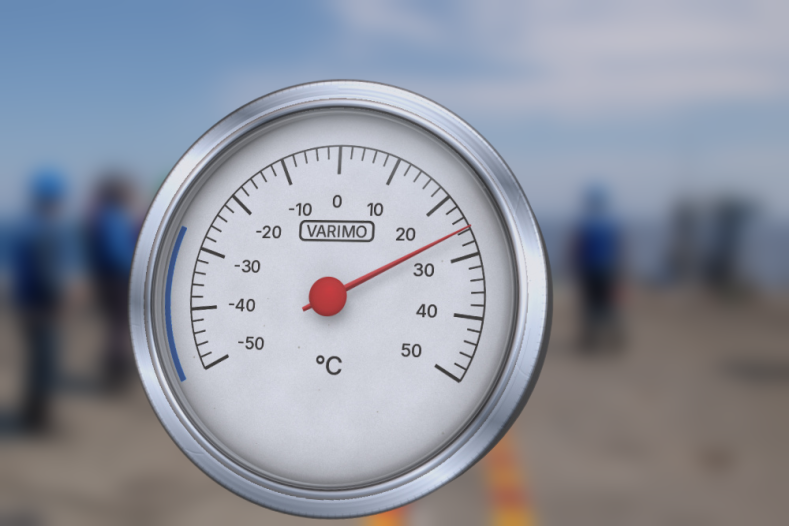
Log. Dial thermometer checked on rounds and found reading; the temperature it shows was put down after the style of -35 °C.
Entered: 26 °C
